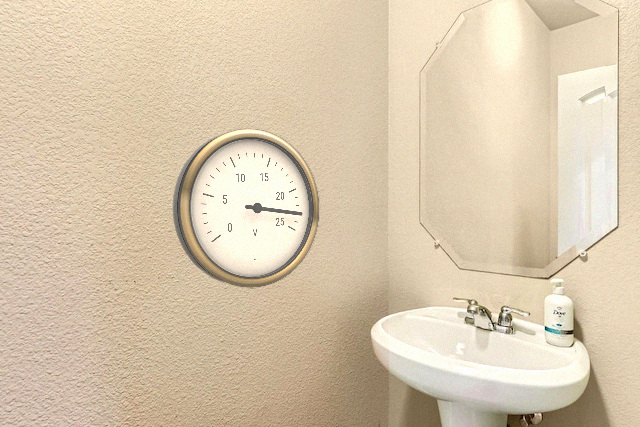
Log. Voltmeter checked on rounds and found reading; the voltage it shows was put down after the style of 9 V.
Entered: 23 V
